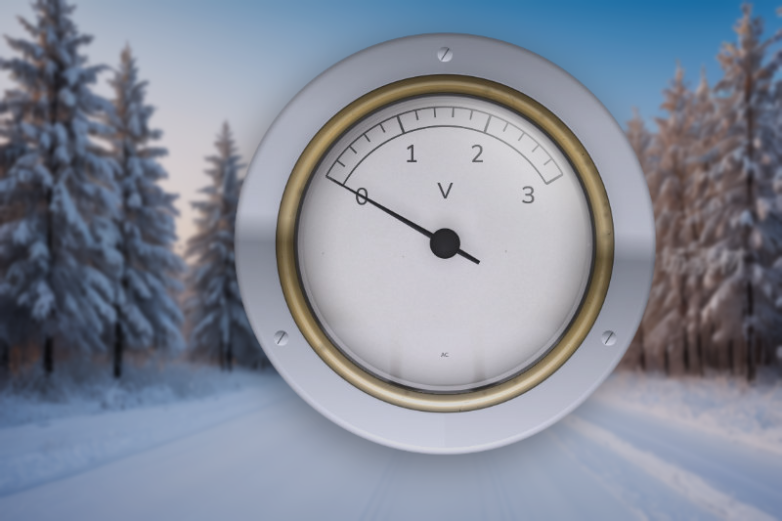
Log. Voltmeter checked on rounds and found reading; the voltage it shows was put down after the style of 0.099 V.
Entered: 0 V
